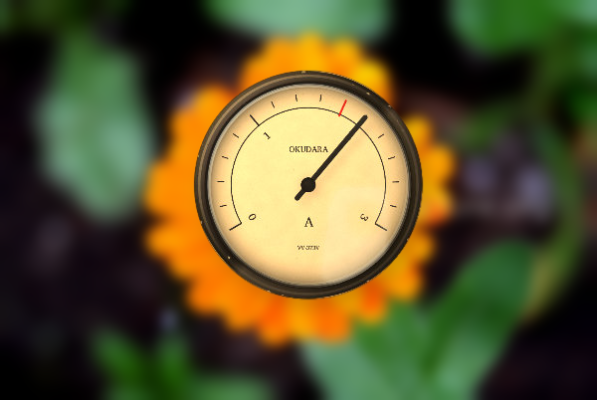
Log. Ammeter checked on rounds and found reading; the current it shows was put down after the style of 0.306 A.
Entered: 2 A
